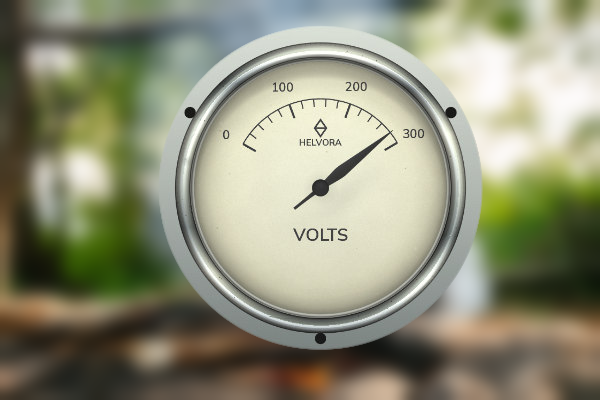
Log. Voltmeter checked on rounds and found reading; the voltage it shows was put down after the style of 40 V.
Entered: 280 V
